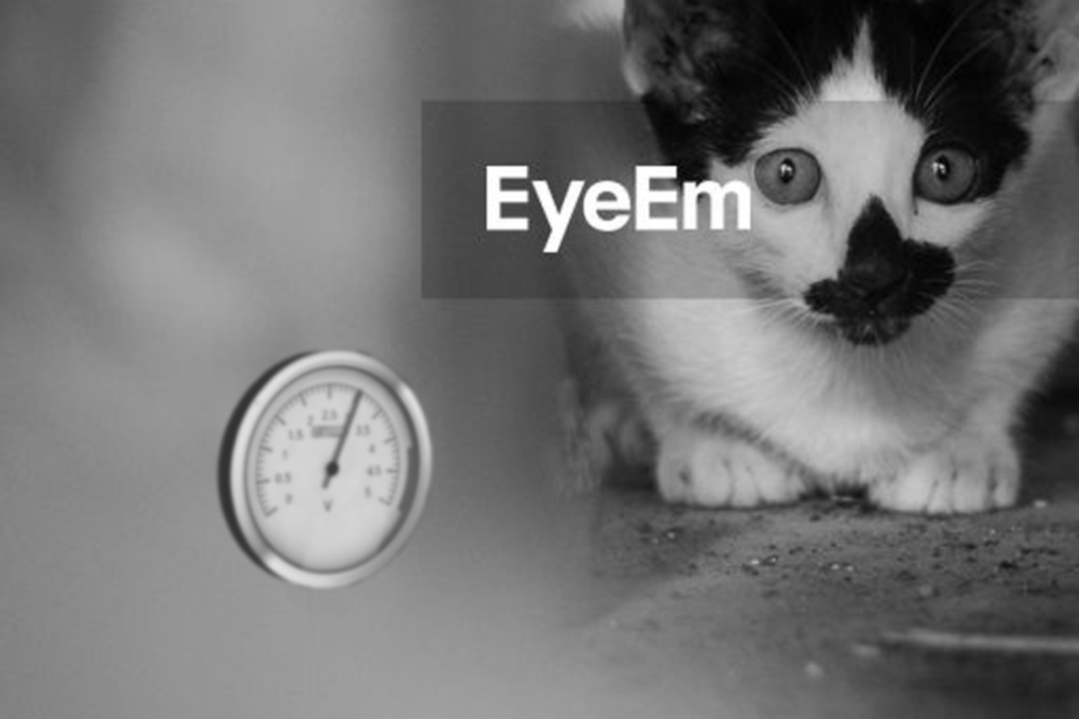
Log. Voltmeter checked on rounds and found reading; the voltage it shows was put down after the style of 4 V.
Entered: 3 V
